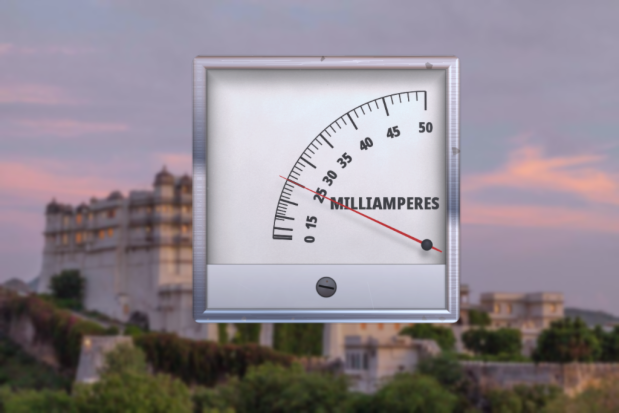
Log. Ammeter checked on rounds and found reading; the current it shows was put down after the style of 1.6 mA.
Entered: 25 mA
